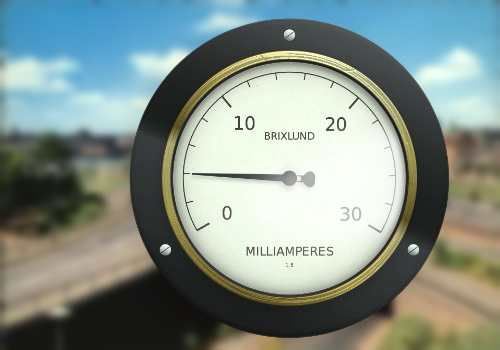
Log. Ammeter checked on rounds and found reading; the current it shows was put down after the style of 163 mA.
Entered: 4 mA
